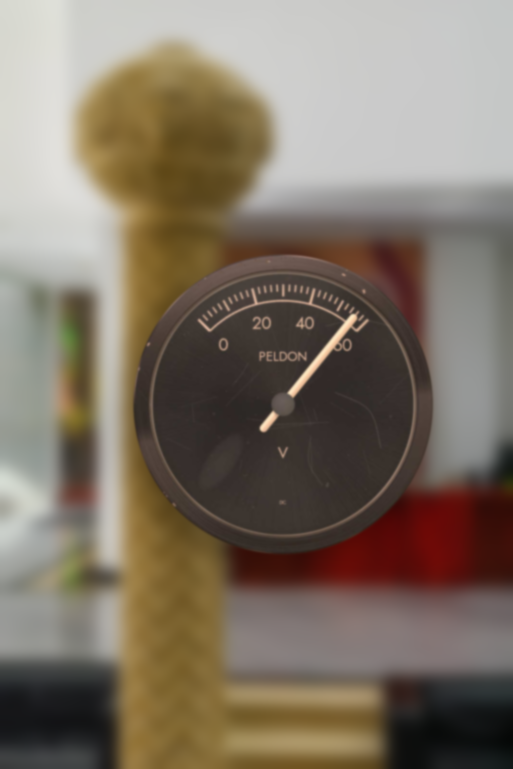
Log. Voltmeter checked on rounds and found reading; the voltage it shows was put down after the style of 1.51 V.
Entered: 56 V
